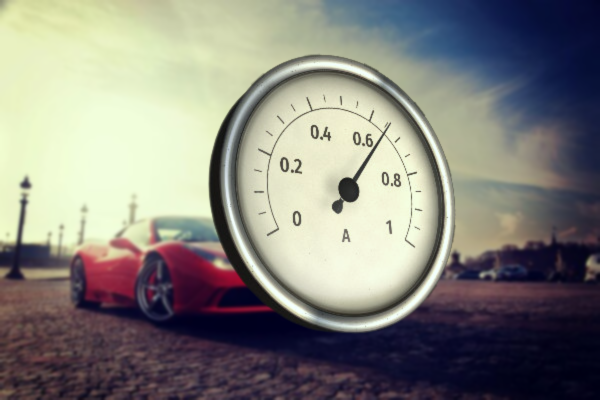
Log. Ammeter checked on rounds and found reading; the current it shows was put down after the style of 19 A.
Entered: 0.65 A
